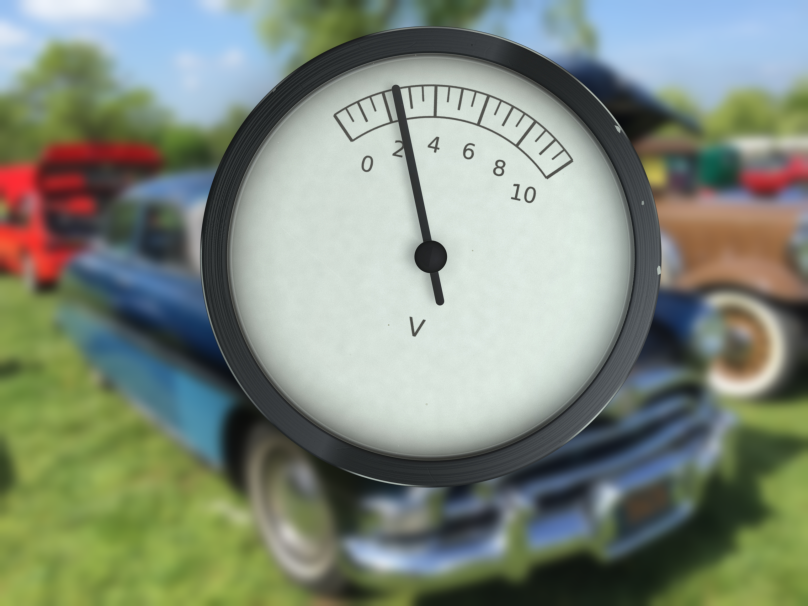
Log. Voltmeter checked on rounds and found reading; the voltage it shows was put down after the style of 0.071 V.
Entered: 2.5 V
